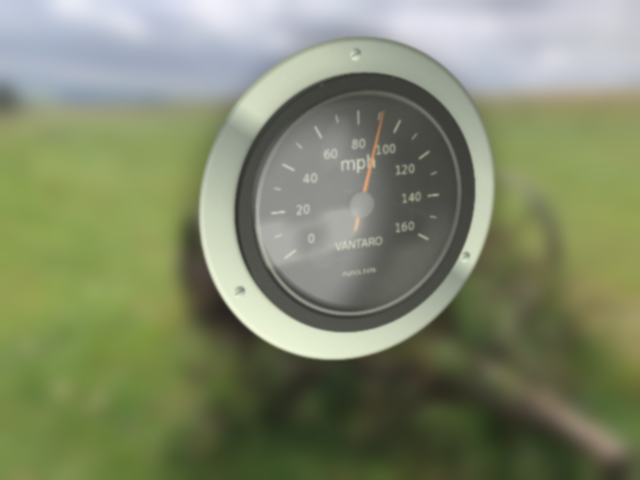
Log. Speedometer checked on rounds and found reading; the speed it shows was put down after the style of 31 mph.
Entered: 90 mph
